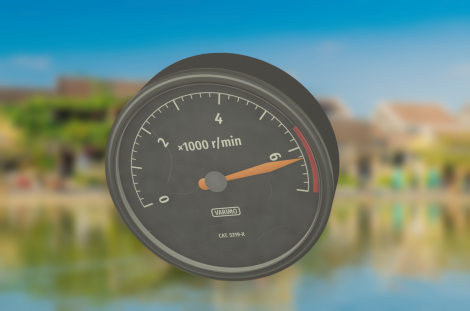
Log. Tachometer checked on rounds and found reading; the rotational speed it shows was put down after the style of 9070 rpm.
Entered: 6200 rpm
